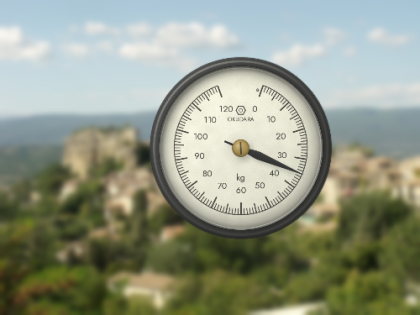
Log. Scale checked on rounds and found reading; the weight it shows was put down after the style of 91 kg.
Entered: 35 kg
